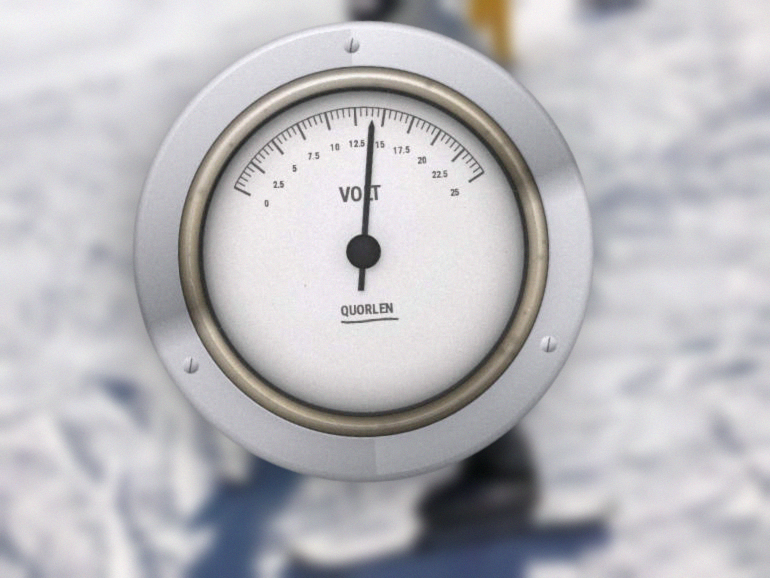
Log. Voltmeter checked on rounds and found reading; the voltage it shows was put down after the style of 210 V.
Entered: 14 V
